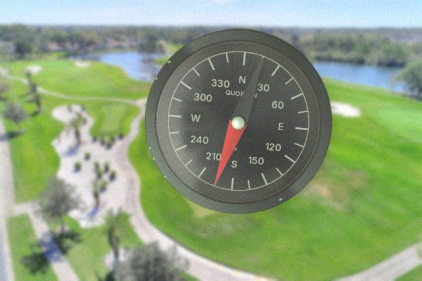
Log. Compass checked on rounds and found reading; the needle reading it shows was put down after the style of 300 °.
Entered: 195 °
